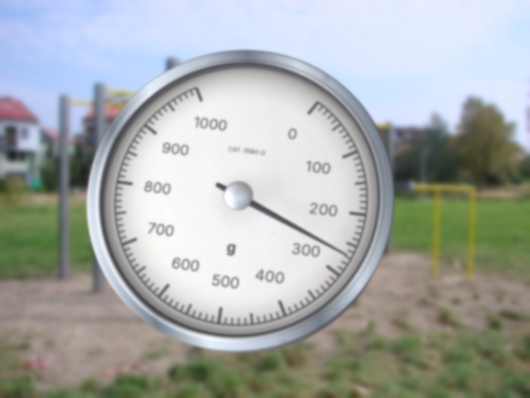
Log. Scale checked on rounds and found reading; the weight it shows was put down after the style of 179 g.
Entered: 270 g
